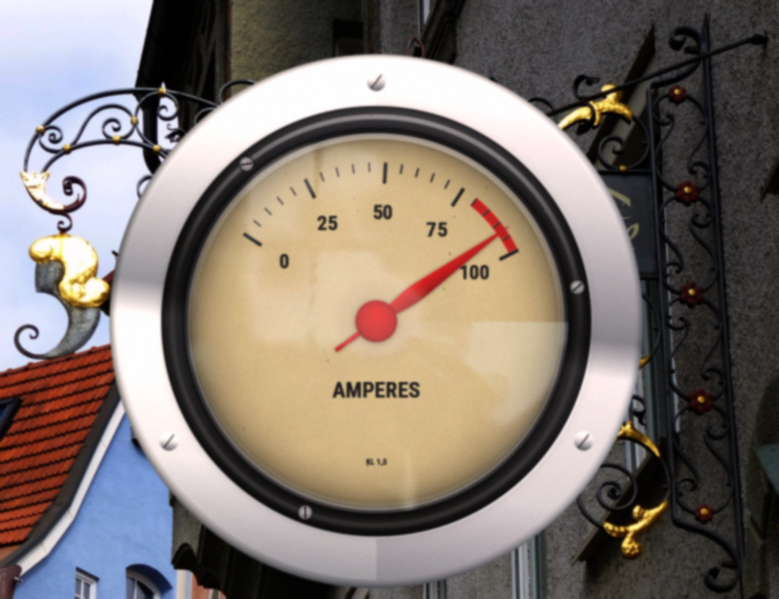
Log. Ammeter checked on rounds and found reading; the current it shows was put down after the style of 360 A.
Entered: 92.5 A
